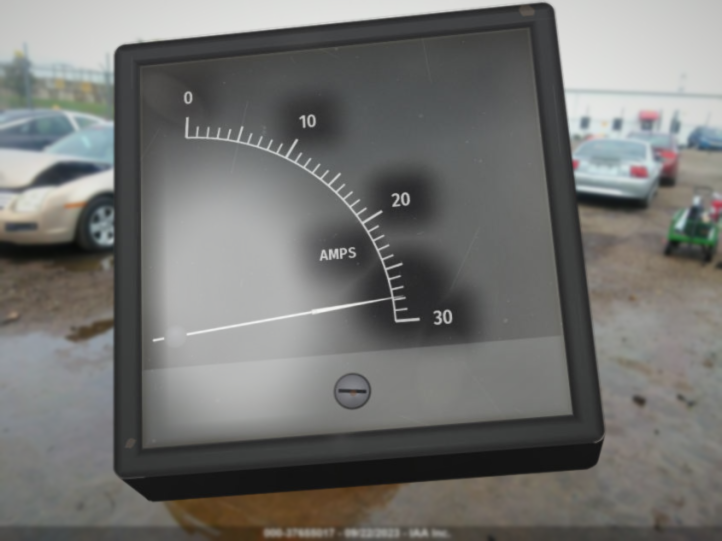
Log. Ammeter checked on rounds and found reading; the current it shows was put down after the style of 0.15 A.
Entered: 28 A
